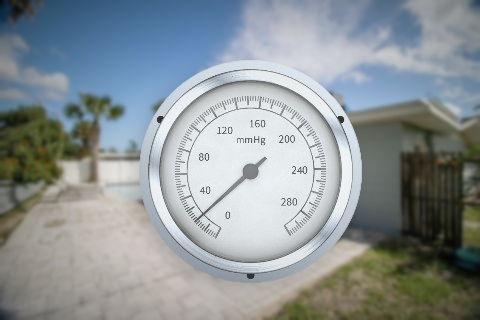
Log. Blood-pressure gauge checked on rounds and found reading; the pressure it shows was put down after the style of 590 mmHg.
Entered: 20 mmHg
